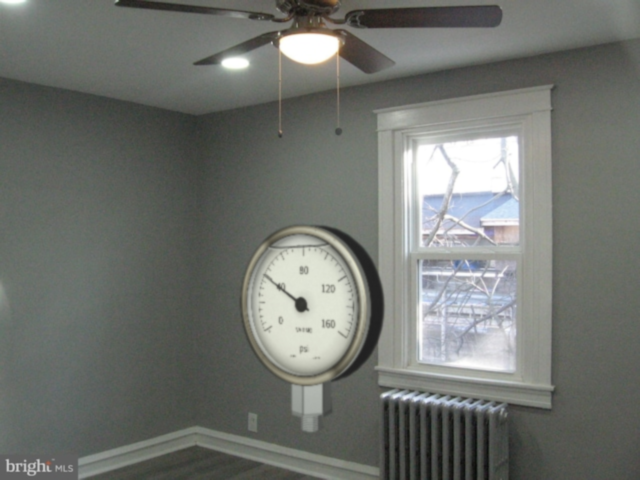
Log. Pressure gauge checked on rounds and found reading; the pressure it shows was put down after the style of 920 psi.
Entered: 40 psi
